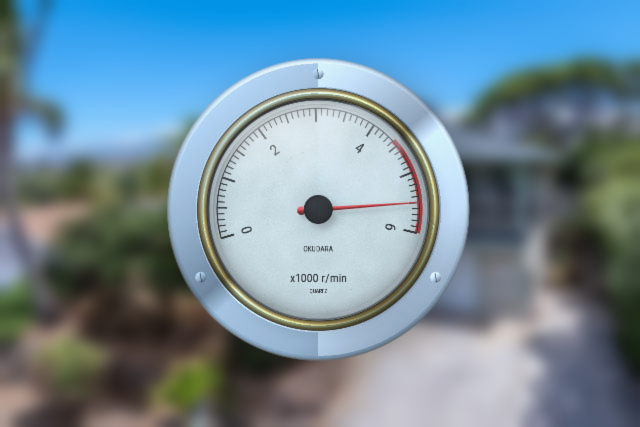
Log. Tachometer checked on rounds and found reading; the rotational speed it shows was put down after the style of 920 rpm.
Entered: 5500 rpm
